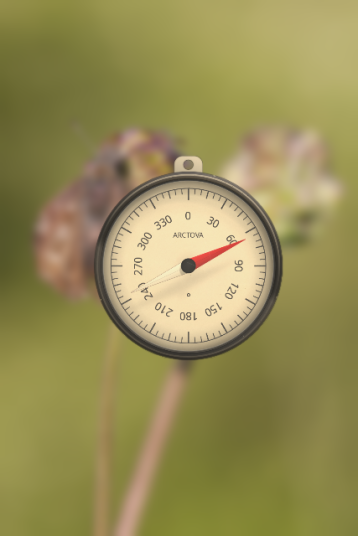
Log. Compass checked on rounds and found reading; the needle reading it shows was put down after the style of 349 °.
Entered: 65 °
